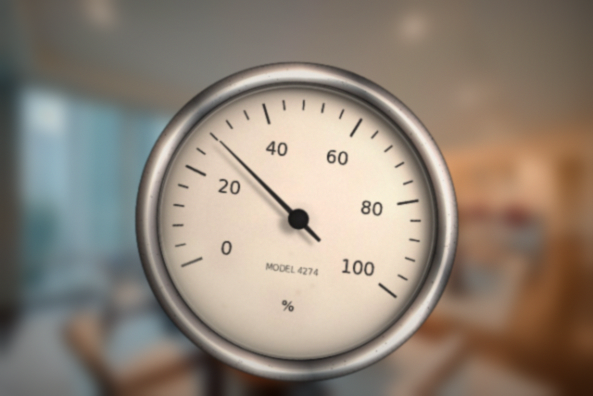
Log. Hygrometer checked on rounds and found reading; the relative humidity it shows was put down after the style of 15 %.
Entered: 28 %
